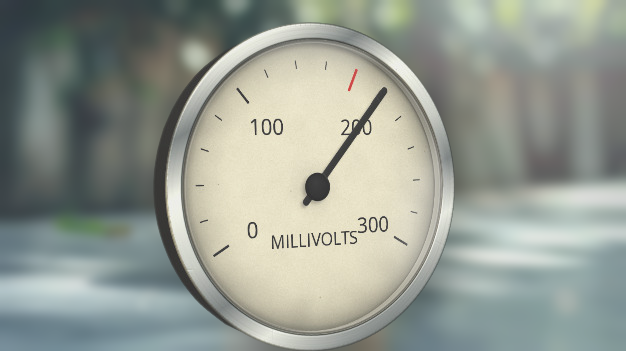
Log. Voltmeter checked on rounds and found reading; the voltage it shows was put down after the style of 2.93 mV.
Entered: 200 mV
